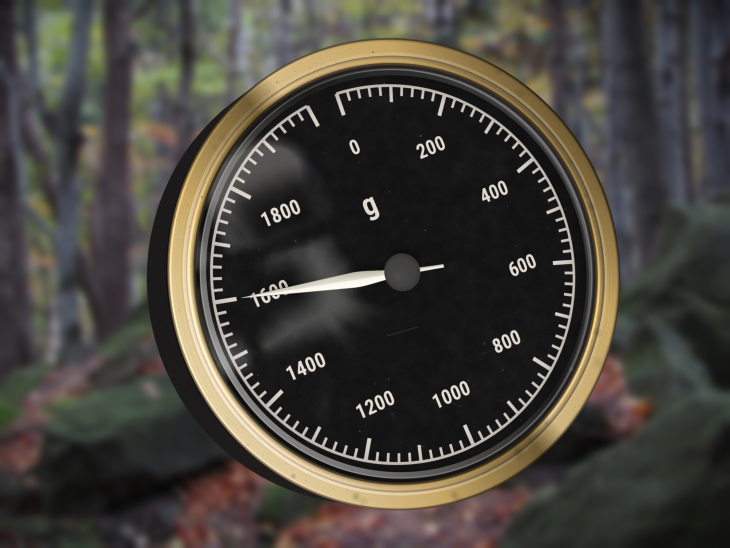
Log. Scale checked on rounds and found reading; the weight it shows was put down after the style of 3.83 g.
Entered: 1600 g
